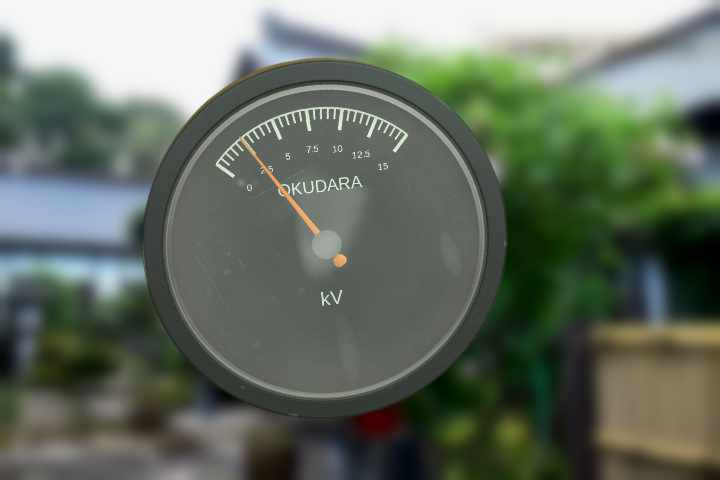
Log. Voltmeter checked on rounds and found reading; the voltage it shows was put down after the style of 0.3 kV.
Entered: 2.5 kV
